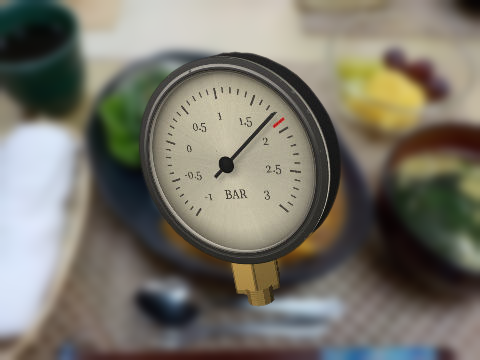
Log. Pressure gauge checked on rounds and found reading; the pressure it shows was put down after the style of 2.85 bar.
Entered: 1.8 bar
